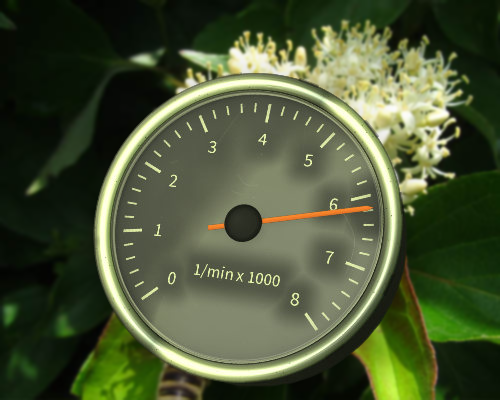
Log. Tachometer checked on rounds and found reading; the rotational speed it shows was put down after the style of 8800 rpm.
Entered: 6200 rpm
